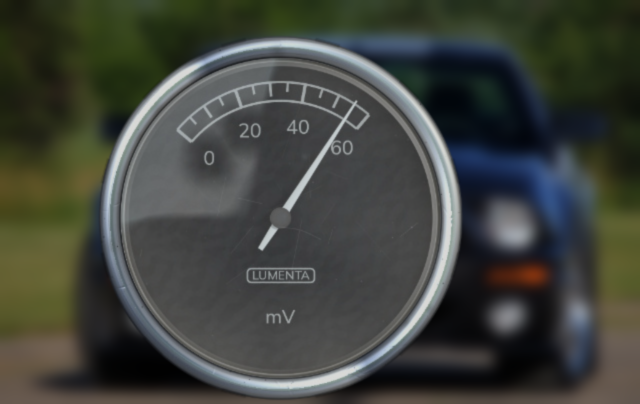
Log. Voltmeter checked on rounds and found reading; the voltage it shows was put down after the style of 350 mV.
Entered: 55 mV
